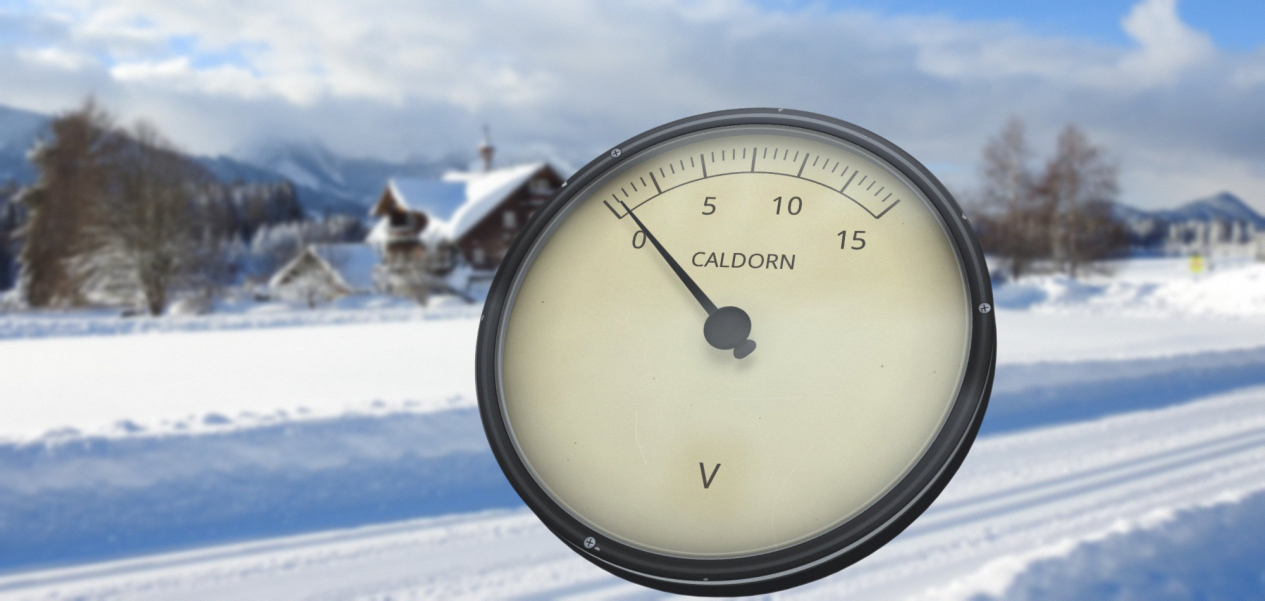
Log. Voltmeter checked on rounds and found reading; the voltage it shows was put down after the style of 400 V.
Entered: 0.5 V
